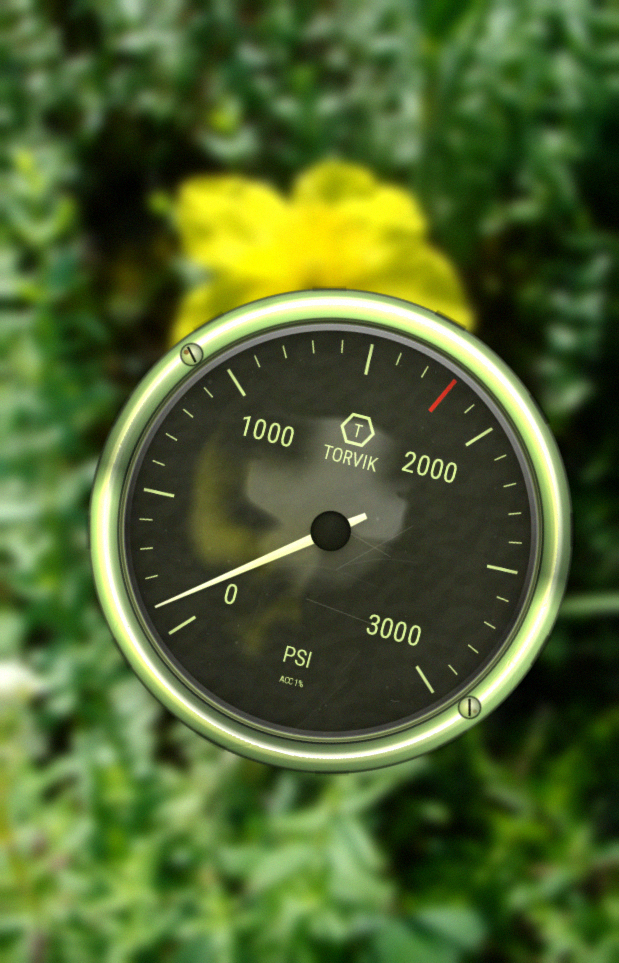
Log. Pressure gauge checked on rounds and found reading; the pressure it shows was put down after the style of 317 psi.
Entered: 100 psi
